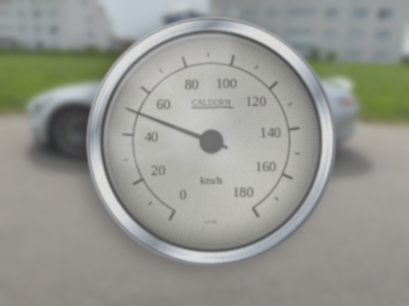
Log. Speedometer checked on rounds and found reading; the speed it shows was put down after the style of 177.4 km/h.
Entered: 50 km/h
